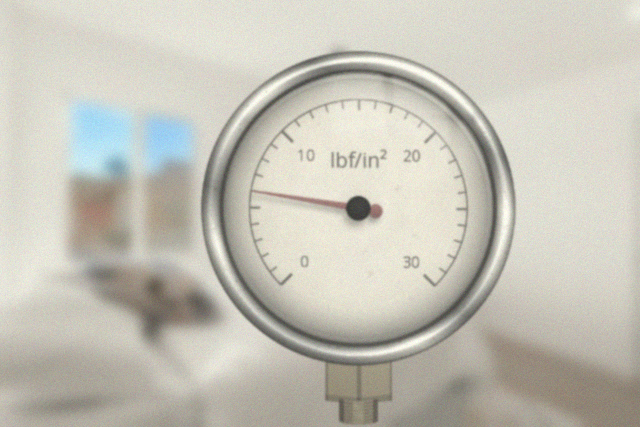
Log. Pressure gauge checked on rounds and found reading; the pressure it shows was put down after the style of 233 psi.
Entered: 6 psi
